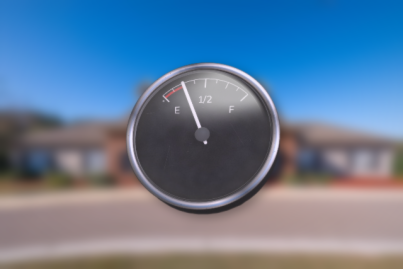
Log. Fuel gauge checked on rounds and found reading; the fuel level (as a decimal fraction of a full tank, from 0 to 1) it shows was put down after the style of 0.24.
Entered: 0.25
